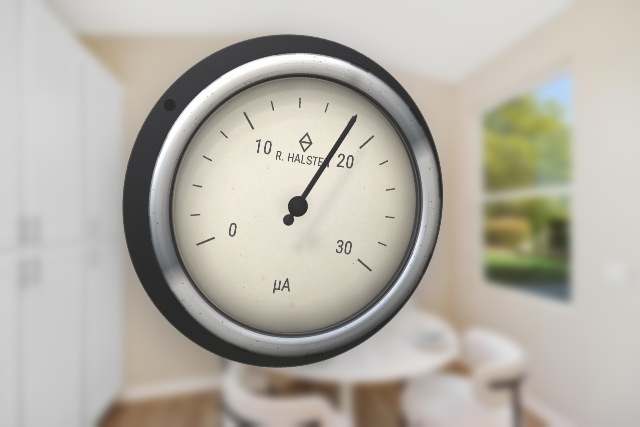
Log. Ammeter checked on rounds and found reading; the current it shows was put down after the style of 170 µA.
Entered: 18 µA
